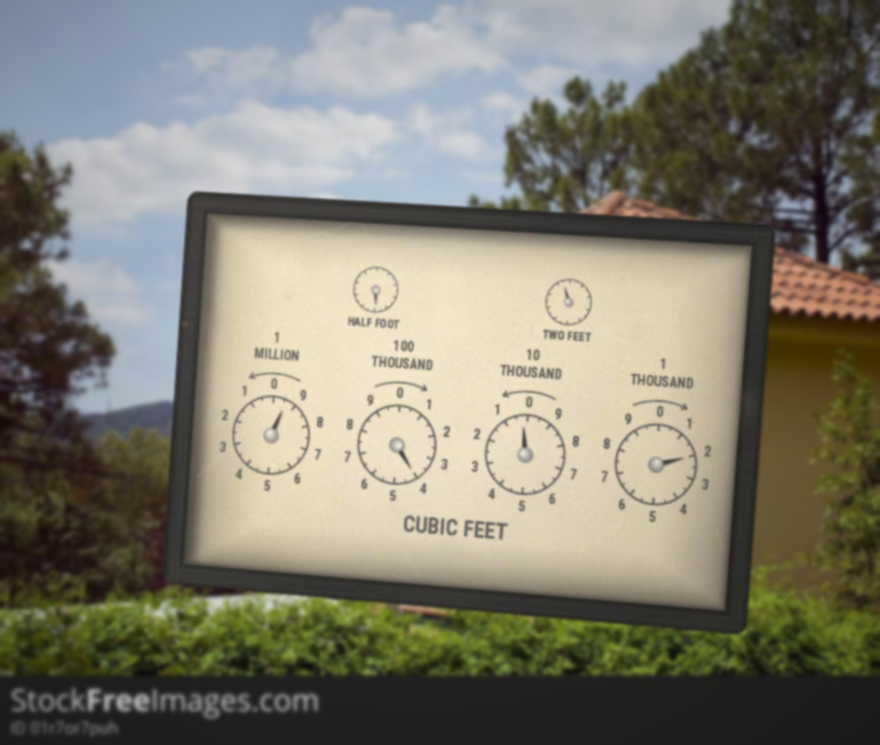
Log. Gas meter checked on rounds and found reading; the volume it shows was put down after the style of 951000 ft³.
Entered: 940200 ft³
